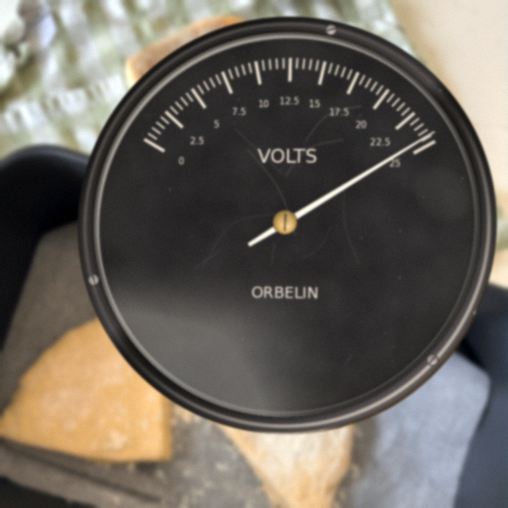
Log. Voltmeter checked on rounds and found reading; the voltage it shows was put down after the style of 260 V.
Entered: 24.5 V
